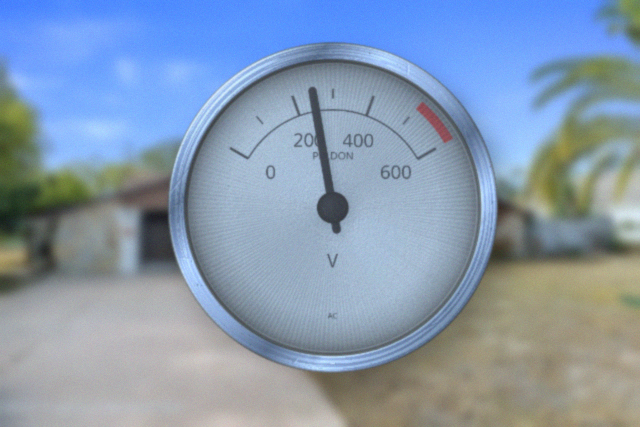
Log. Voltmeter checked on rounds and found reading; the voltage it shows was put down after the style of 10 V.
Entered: 250 V
